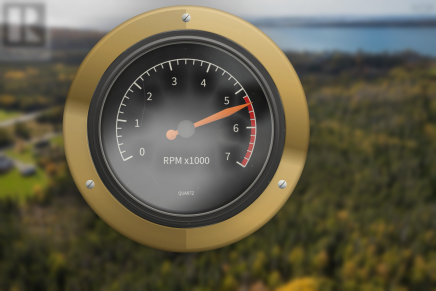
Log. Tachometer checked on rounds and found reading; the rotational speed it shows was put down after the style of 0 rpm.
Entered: 5400 rpm
